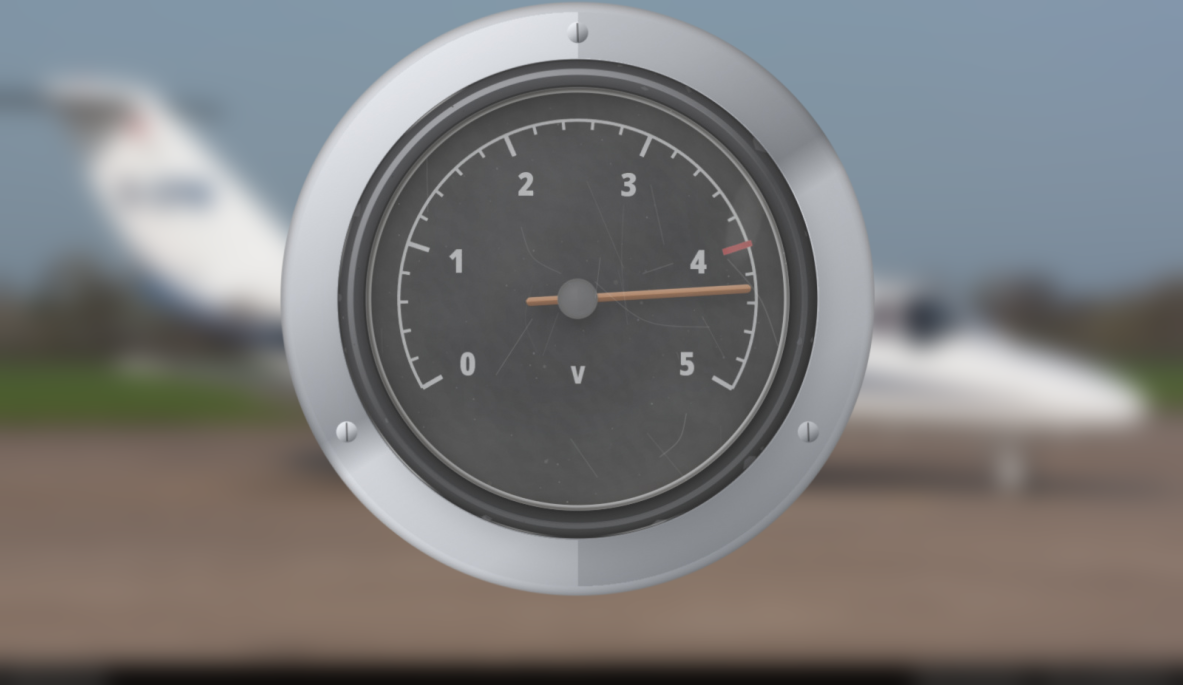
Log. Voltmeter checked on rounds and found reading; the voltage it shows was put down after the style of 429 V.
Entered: 4.3 V
